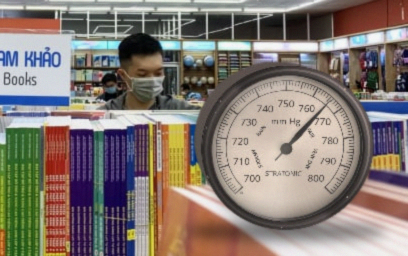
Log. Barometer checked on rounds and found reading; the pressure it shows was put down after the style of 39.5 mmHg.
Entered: 765 mmHg
